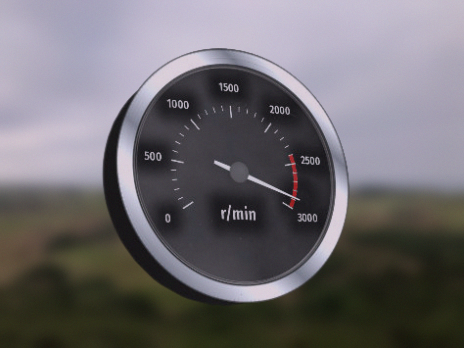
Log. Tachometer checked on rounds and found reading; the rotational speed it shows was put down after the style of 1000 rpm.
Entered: 2900 rpm
